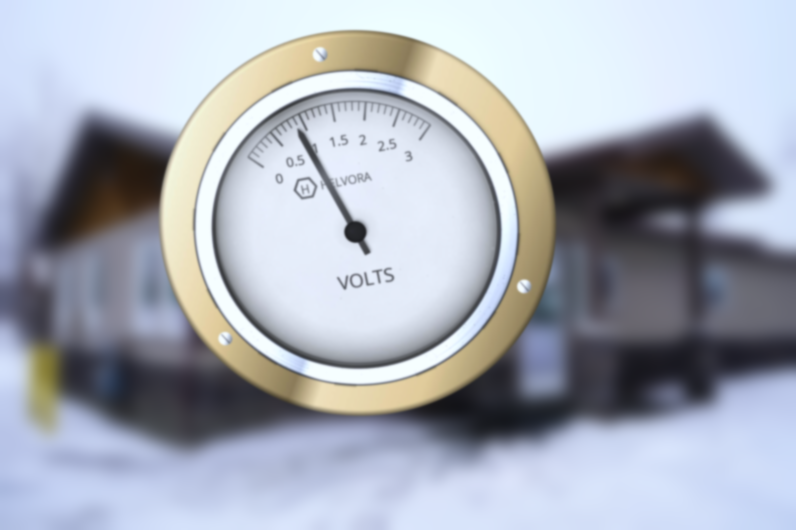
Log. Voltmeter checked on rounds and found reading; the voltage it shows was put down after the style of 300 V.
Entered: 0.9 V
